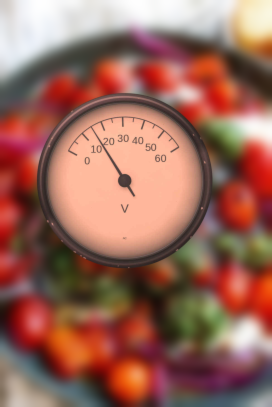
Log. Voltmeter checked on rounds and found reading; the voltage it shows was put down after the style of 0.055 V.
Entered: 15 V
